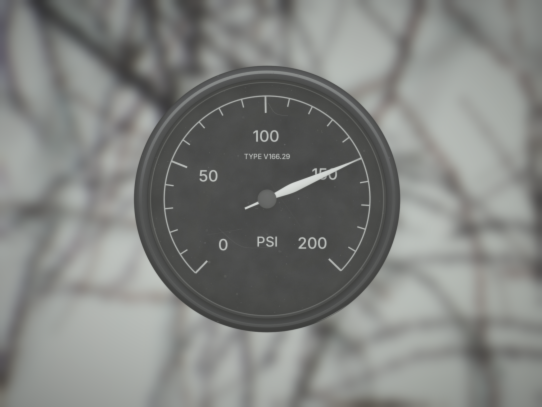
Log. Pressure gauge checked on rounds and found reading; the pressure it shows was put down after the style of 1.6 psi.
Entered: 150 psi
